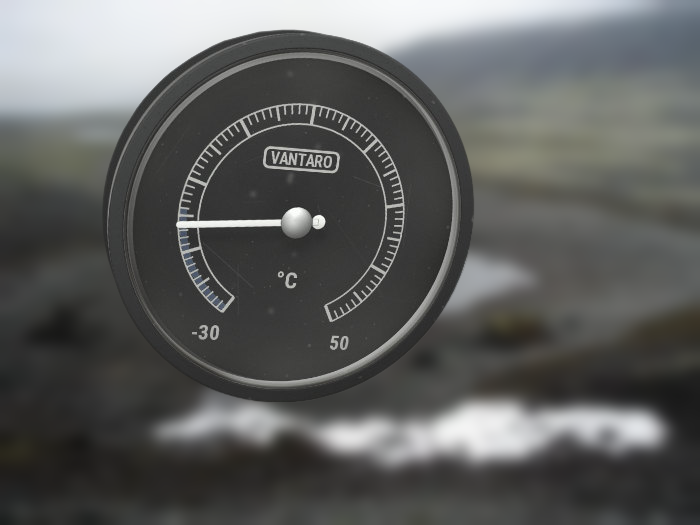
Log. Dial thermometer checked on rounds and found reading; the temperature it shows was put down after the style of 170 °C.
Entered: -16 °C
